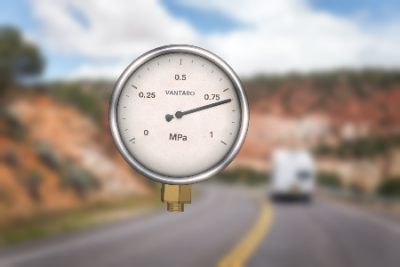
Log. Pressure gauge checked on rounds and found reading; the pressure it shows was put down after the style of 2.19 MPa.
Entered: 0.8 MPa
